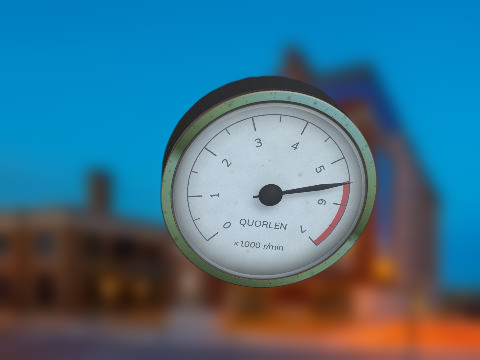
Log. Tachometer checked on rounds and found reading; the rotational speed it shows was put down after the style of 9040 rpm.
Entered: 5500 rpm
